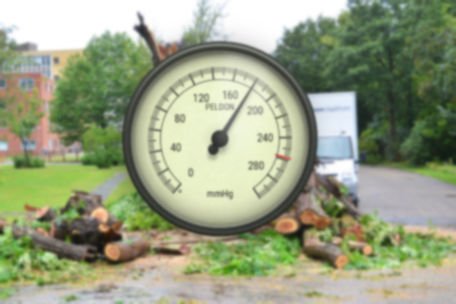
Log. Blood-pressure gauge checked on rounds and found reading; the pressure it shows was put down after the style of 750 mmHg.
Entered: 180 mmHg
